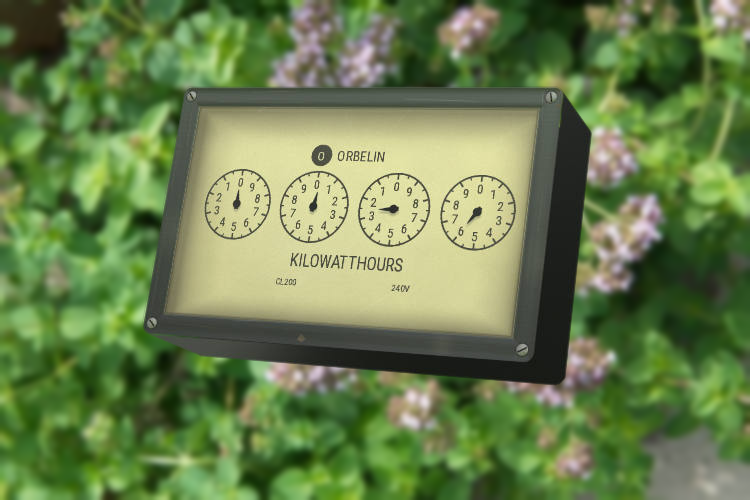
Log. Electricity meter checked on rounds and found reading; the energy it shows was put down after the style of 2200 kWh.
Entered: 26 kWh
